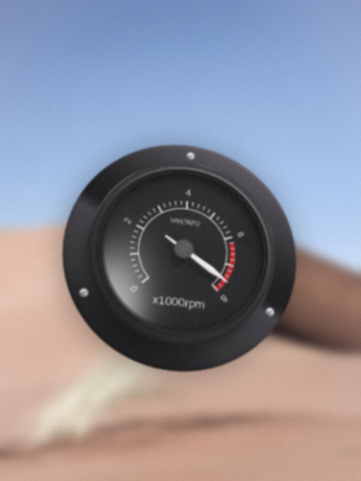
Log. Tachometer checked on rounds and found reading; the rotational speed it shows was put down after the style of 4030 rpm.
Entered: 7600 rpm
